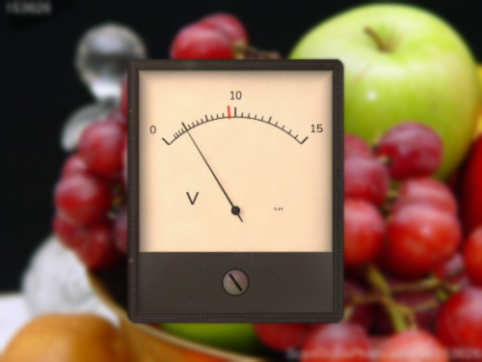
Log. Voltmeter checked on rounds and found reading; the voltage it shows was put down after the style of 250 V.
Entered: 5 V
